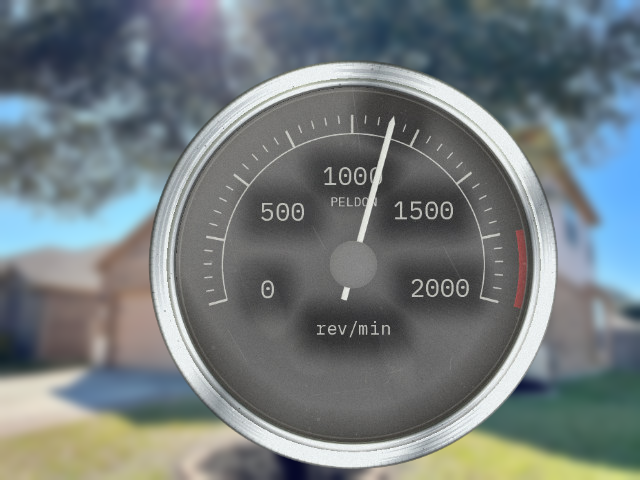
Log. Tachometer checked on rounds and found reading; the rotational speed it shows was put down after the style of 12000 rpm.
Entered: 1150 rpm
